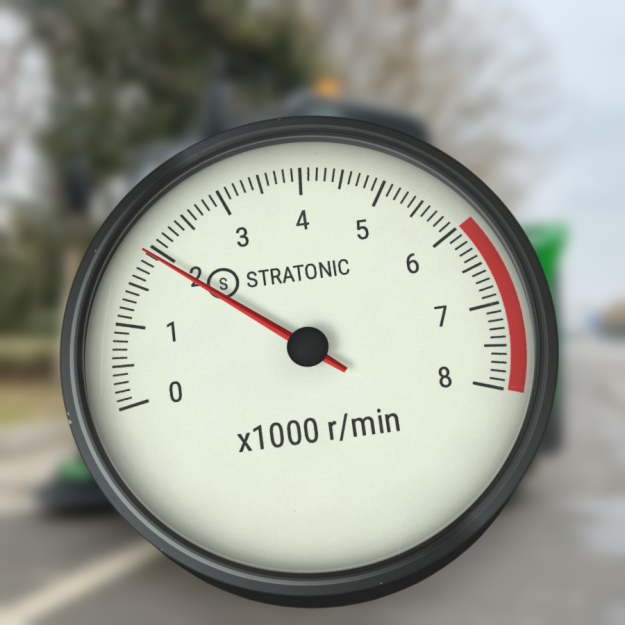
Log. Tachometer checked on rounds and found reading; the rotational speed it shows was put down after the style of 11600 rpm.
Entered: 1900 rpm
